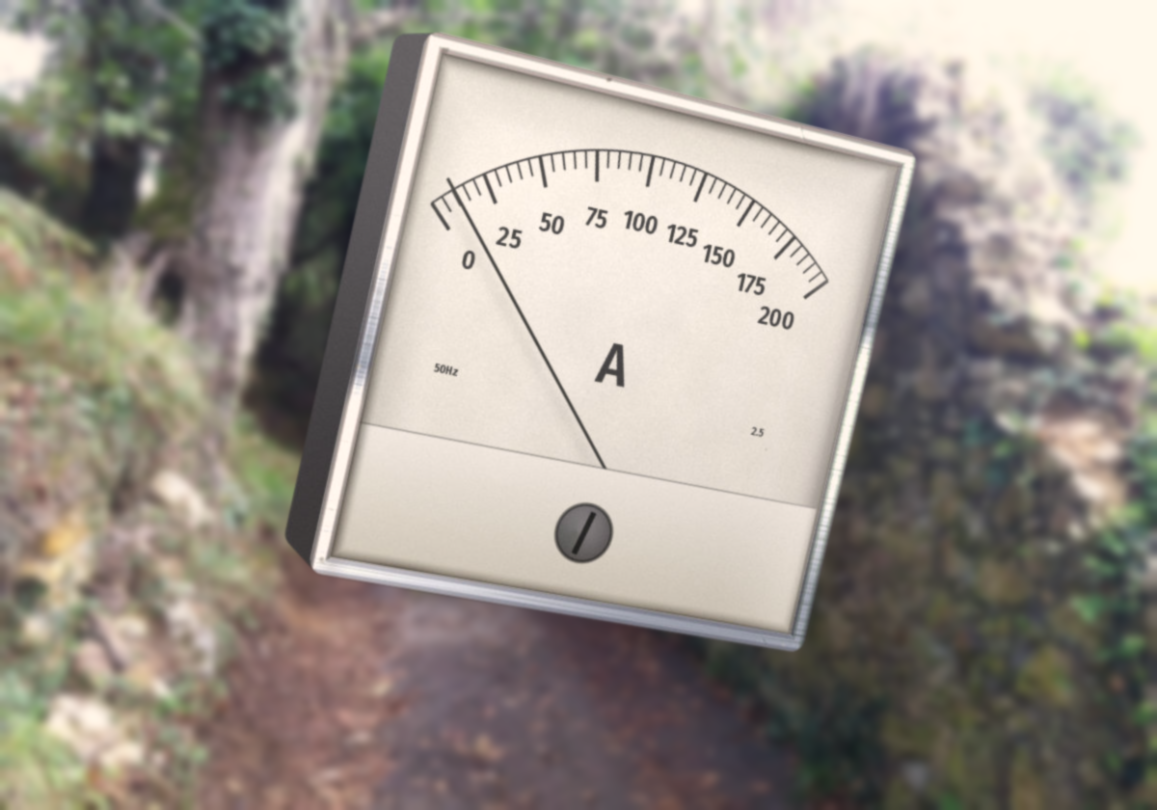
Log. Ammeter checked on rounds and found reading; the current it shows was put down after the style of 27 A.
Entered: 10 A
